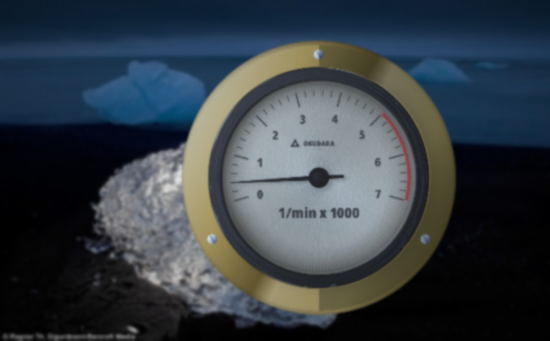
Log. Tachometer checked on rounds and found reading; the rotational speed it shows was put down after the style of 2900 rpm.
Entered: 400 rpm
